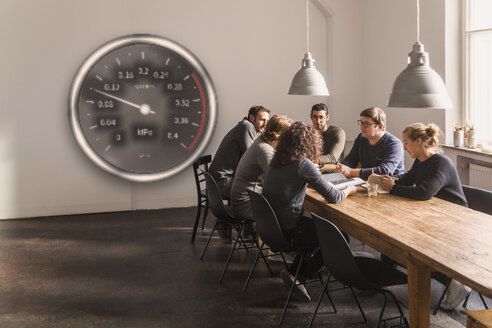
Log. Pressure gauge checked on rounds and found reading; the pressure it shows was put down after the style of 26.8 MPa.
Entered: 0.1 MPa
